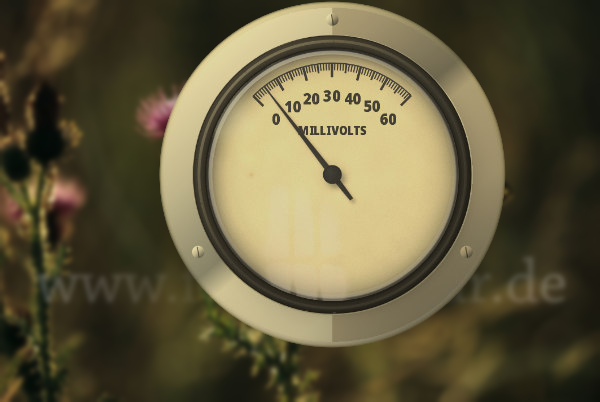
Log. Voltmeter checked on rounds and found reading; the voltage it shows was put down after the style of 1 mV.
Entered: 5 mV
